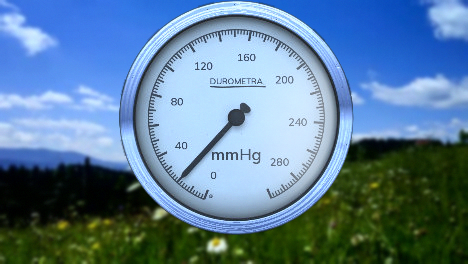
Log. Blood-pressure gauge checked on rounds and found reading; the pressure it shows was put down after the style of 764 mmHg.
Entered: 20 mmHg
